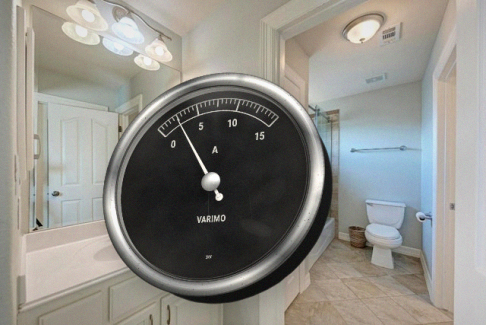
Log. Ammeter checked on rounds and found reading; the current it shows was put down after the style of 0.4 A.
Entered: 2.5 A
